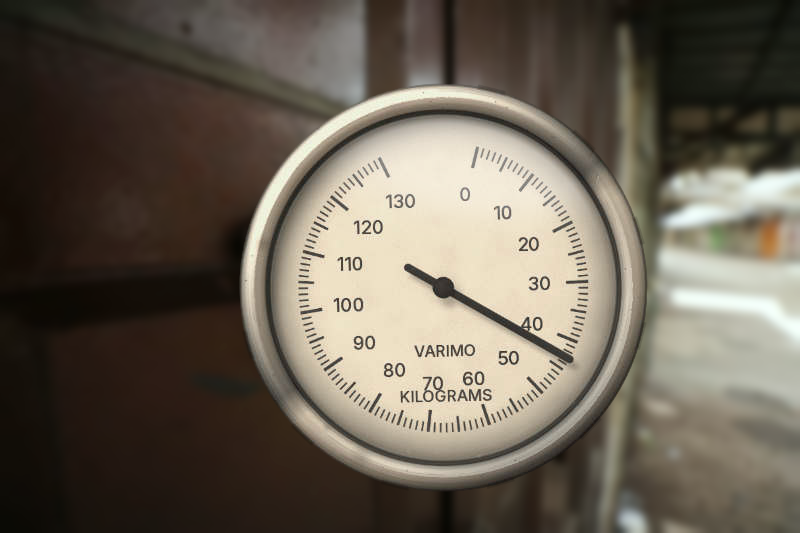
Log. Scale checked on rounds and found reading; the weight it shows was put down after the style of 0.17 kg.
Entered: 43 kg
